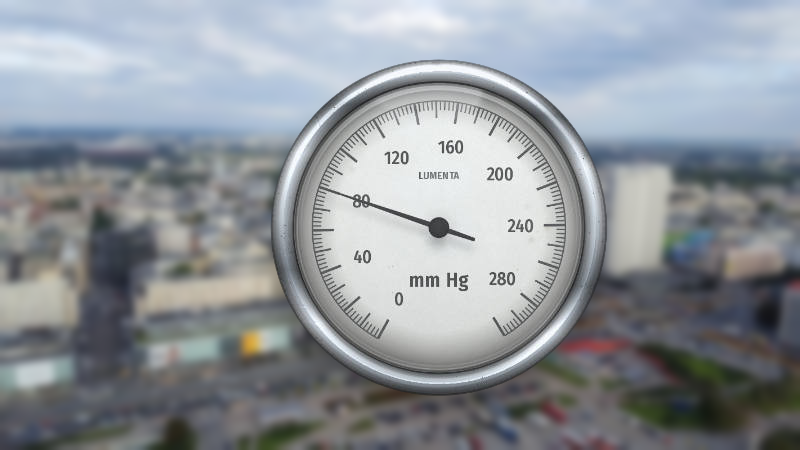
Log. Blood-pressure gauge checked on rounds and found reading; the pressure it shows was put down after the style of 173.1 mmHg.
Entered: 80 mmHg
